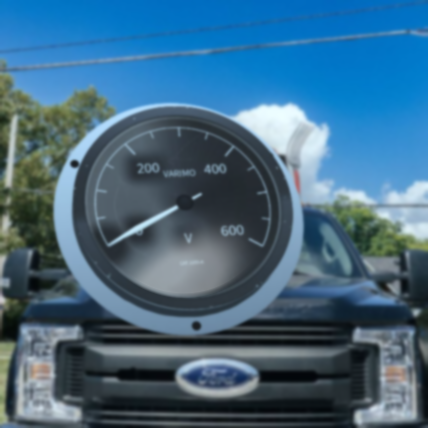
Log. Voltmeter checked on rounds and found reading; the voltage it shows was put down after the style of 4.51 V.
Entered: 0 V
